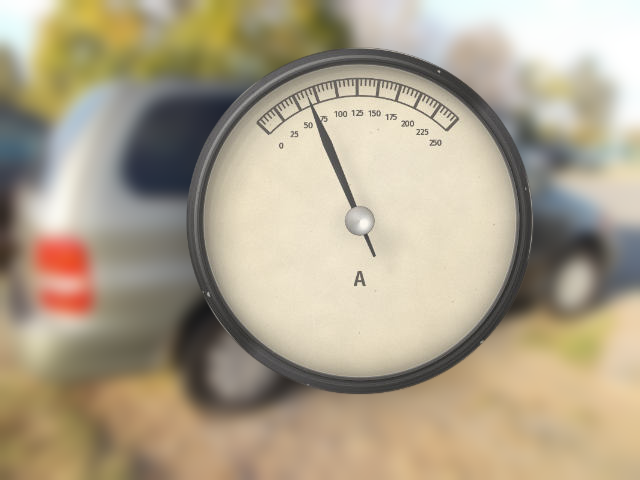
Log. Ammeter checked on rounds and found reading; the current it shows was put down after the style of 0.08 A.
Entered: 65 A
